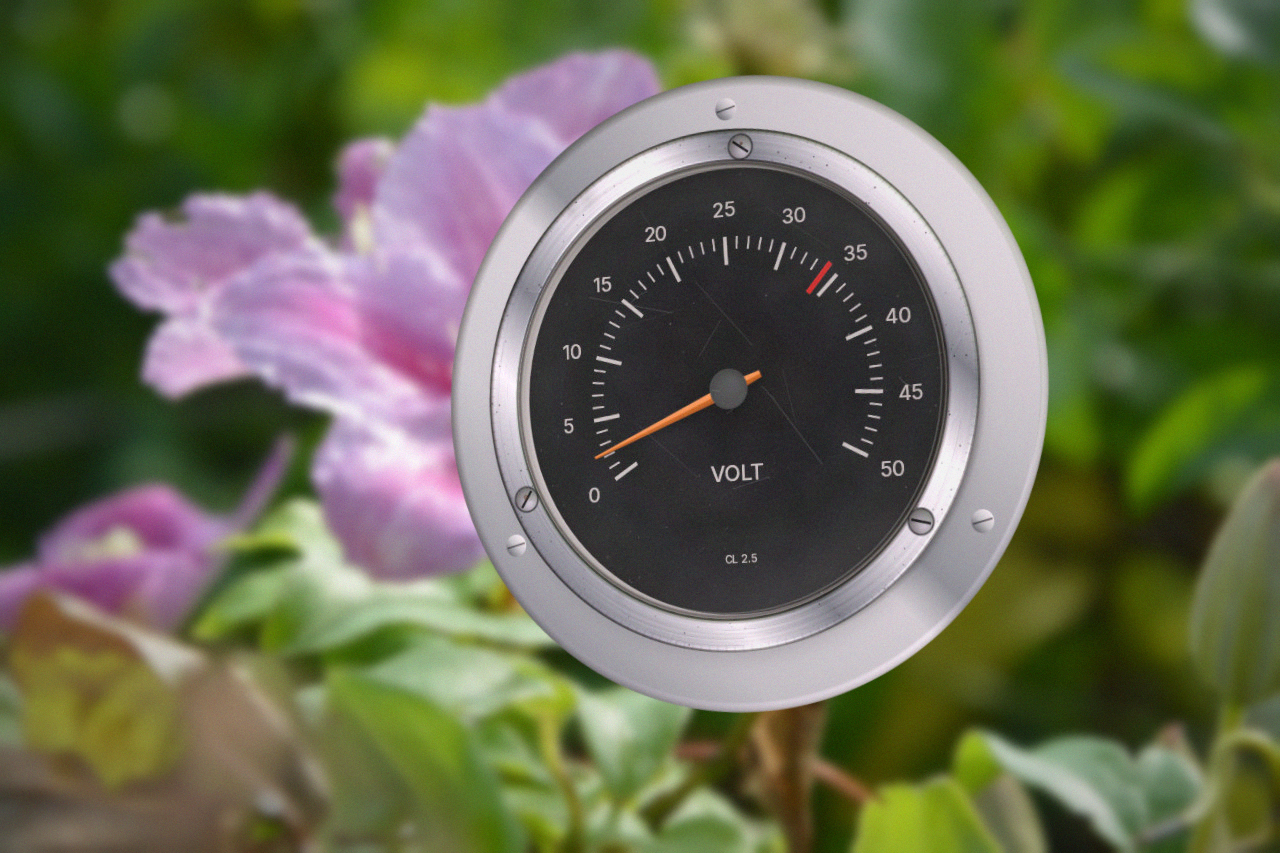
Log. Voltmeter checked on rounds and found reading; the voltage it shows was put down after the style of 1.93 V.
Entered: 2 V
